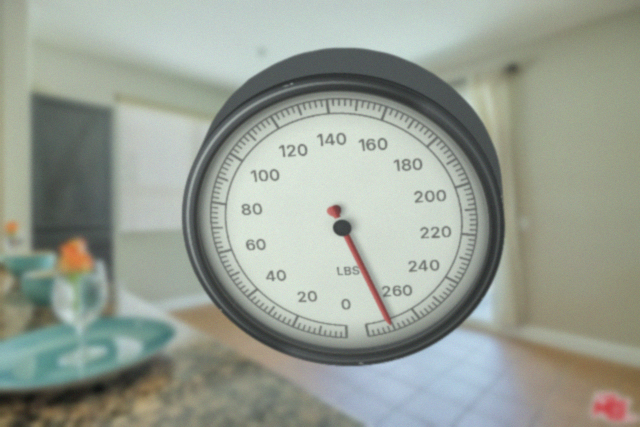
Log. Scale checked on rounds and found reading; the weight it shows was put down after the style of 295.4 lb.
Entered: 270 lb
